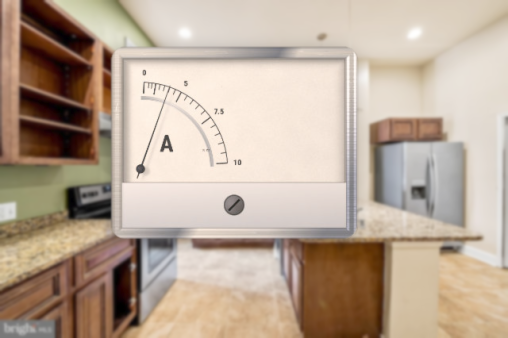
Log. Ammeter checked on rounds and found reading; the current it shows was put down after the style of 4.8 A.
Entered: 4 A
